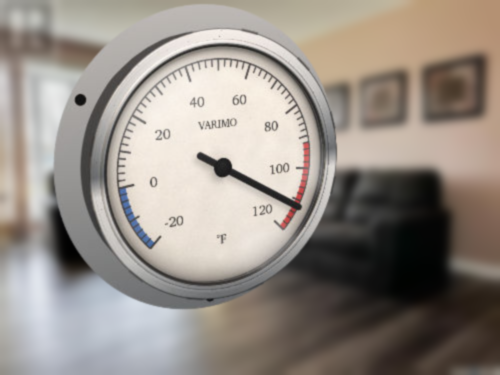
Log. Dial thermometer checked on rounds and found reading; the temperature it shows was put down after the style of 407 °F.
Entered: 112 °F
